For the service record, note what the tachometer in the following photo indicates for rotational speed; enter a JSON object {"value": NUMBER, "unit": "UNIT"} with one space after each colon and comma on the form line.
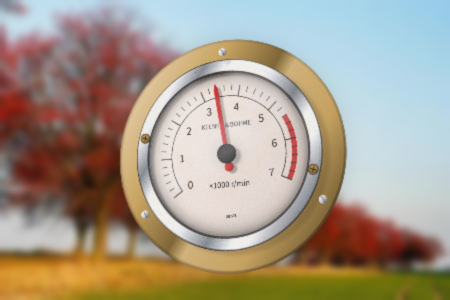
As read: {"value": 3400, "unit": "rpm"}
